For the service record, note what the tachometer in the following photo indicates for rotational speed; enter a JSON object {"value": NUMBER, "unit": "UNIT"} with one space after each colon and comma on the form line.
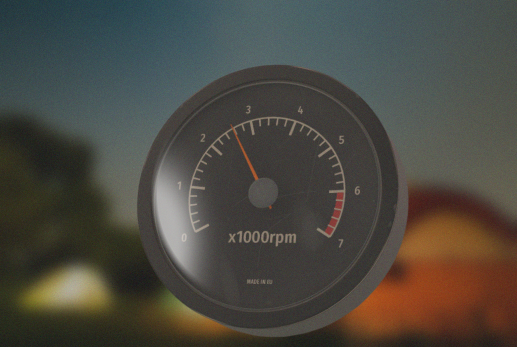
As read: {"value": 2600, "unit": "rpm"}
